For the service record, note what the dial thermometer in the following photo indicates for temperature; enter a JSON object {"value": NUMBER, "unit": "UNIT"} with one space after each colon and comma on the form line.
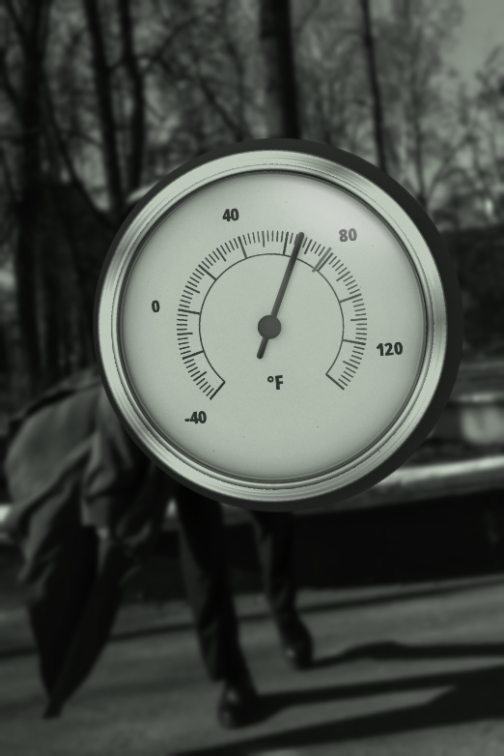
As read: {"value": 66, "unit": "°F"}
